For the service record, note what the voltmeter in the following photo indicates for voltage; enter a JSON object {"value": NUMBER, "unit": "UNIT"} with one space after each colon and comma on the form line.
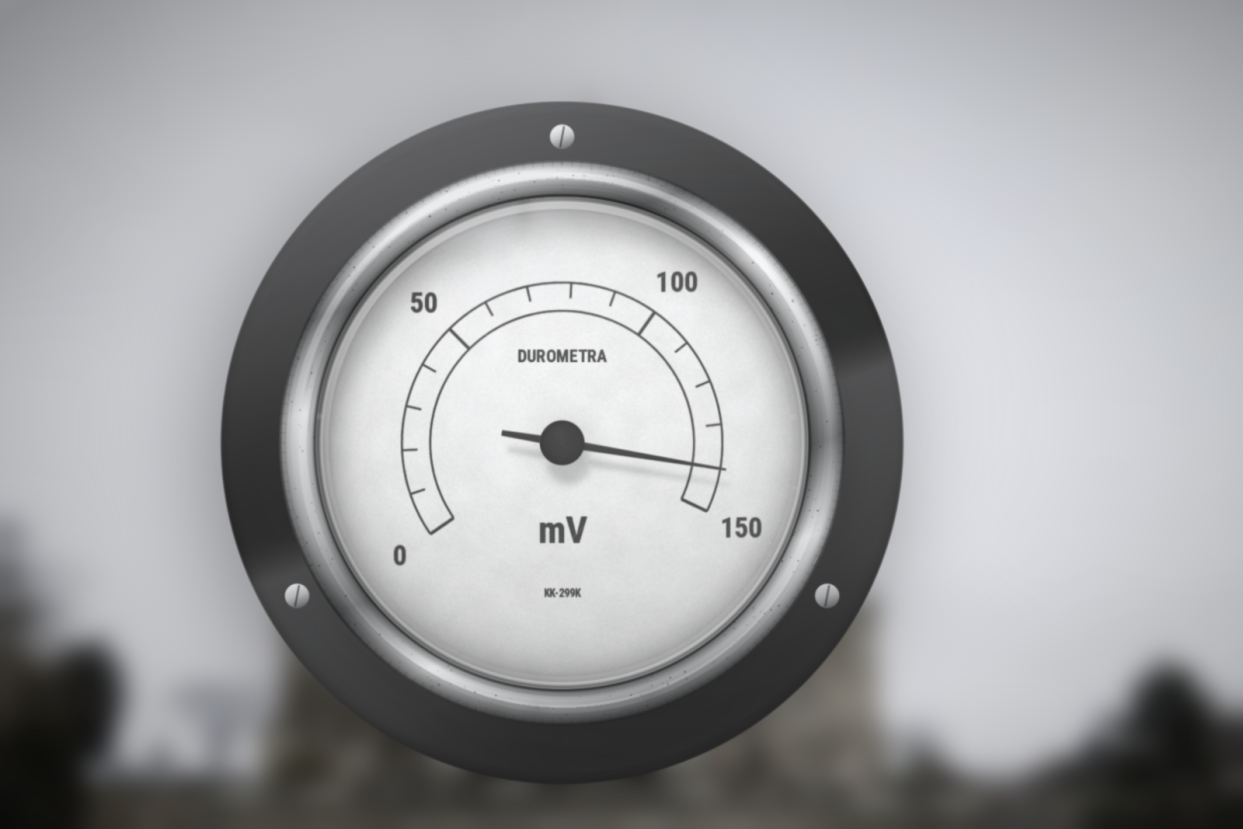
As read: {"value": 140, "unit": "mV"}
